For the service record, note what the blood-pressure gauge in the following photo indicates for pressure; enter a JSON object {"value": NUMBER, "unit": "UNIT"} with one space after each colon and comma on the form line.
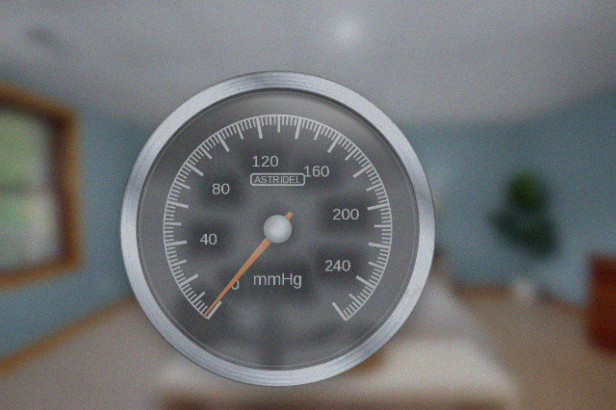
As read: {"value": 2, "unit": "mmHg"}
